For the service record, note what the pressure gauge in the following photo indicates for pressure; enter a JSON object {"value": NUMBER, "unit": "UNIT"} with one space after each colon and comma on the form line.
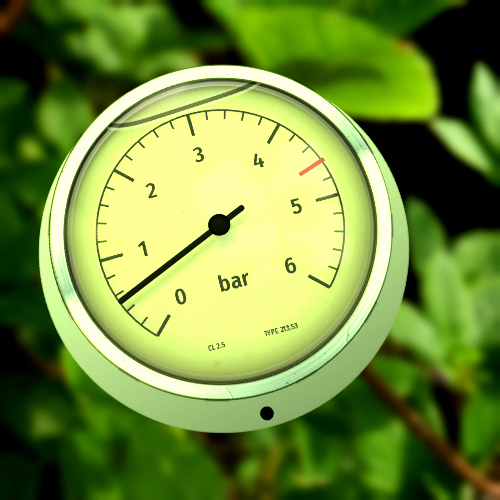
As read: {"value": 0.5, "unit": "bar"}
